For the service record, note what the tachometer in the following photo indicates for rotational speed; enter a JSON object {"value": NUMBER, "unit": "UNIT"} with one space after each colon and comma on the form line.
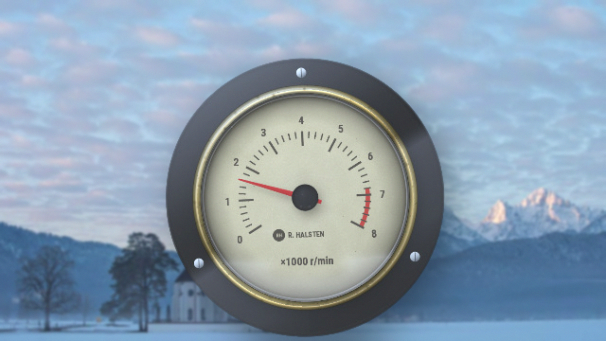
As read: {"value": 1600, "unit": "rpm"}
